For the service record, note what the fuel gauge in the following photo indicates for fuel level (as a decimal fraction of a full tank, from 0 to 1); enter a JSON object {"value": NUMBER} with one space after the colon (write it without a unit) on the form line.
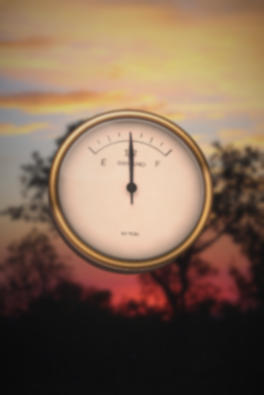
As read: {"value": 0.5}
